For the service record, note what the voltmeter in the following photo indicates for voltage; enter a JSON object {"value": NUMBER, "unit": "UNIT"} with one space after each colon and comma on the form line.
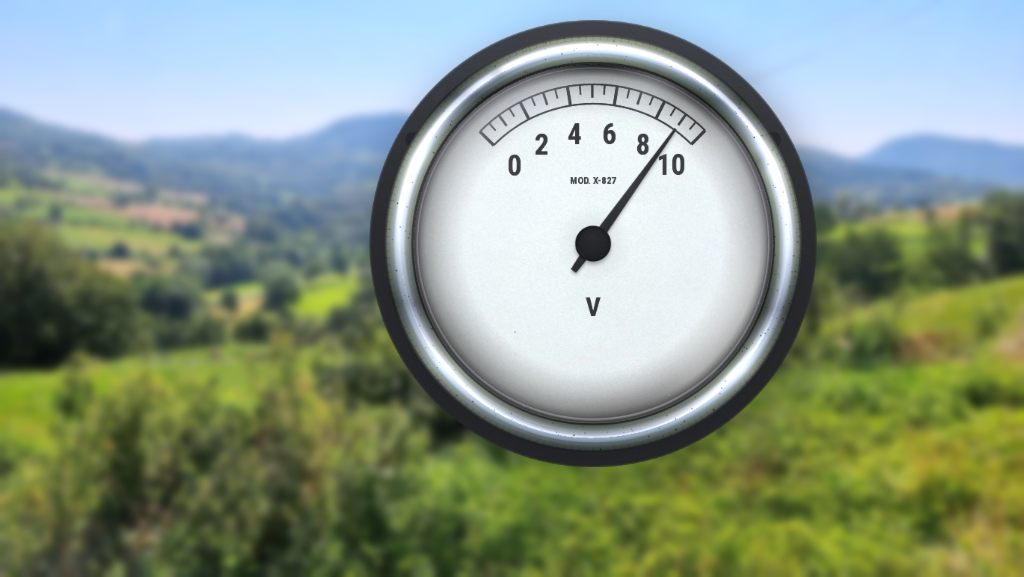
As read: {"value": 9, "unit": "V"}
